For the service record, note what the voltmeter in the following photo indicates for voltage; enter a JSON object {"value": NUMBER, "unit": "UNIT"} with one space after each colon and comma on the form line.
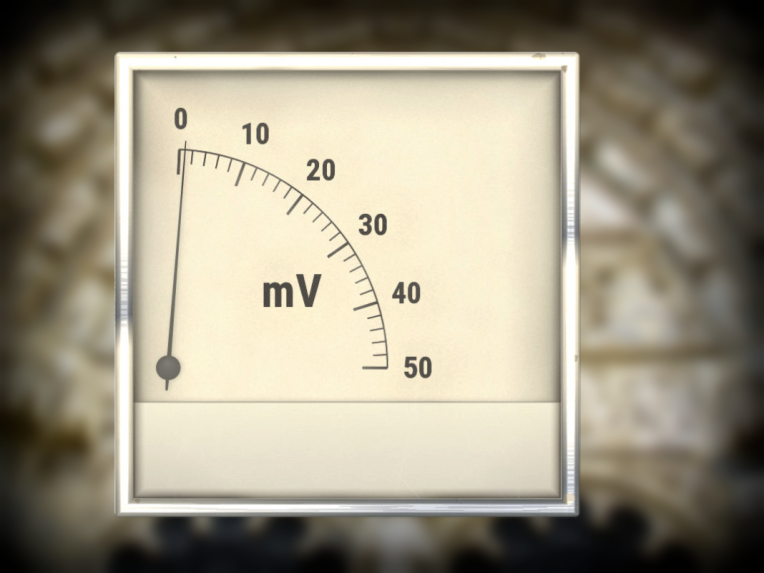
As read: {"value": 1, "unit": "mV"}
